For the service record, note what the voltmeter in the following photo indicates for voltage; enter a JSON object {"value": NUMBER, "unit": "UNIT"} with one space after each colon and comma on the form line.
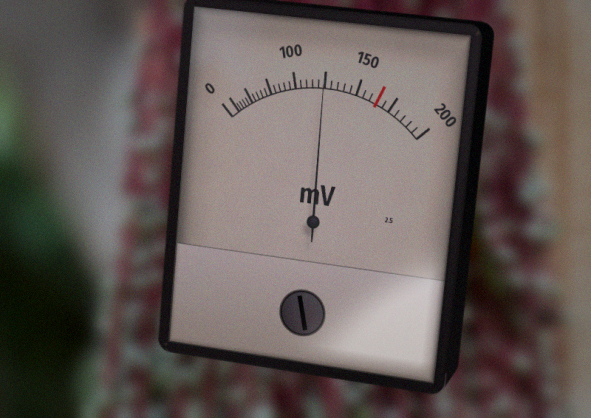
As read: {"value": 125, "unit": "mV"}
